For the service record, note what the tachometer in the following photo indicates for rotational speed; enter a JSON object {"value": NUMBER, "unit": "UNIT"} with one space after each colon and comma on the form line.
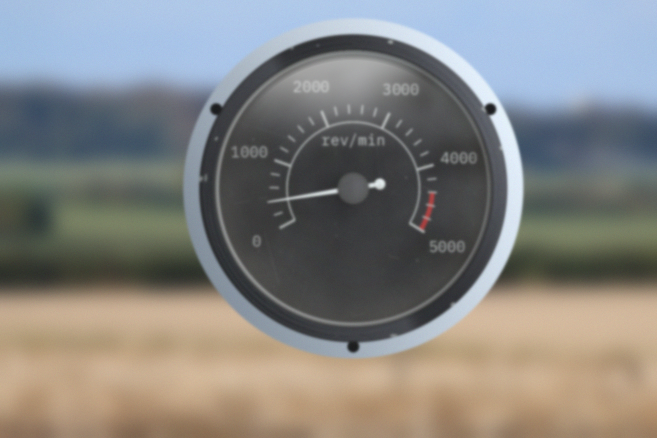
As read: {"value": 400, "unit": "rpm"}
